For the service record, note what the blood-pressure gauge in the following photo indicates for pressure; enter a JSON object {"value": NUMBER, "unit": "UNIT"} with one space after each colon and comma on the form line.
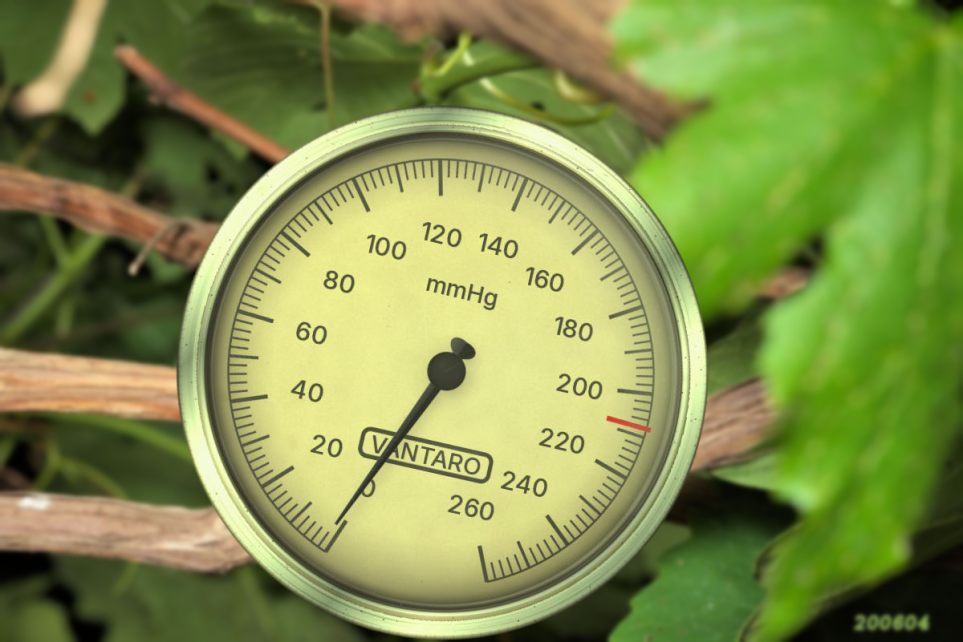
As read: {"value": 2, "unit": "mmHg"}
